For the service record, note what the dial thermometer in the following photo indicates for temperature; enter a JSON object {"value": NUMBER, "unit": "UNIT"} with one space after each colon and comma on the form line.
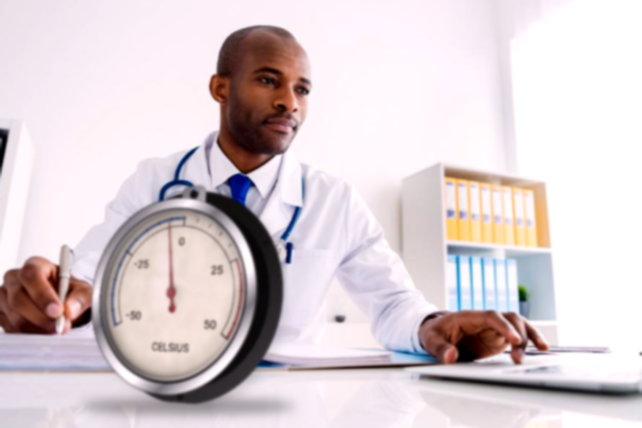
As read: {"value": -5, "unit": "°C"}
